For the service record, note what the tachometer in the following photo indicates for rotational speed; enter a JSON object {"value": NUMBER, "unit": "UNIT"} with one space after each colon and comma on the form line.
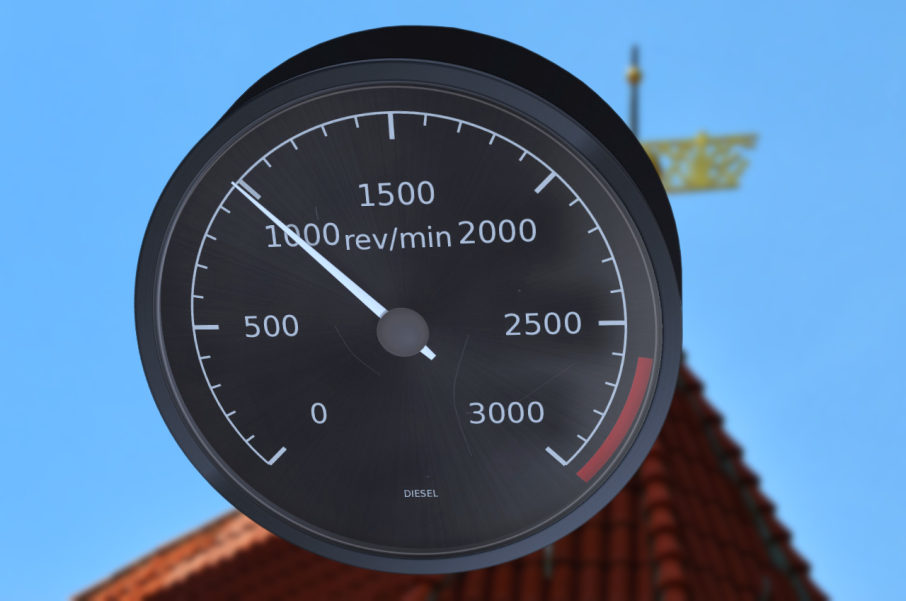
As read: {"value": 1000, "unit": "rpm"}
